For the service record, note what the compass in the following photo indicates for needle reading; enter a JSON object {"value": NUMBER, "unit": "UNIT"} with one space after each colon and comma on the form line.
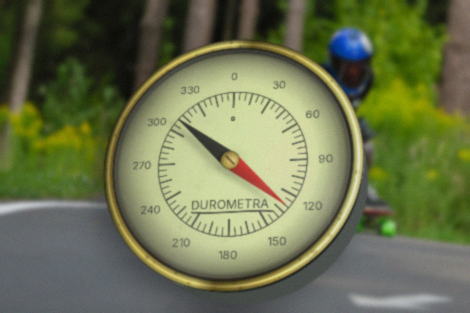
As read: {"value": 130, "unit": "°"}
